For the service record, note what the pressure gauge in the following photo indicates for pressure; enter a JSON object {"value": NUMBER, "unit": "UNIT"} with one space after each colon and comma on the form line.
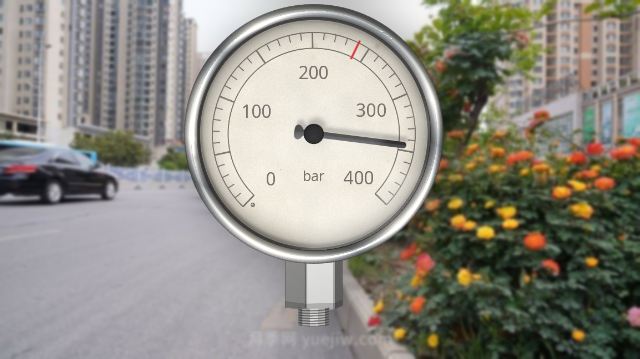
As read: {"value": 345, "unit": "bar"}
